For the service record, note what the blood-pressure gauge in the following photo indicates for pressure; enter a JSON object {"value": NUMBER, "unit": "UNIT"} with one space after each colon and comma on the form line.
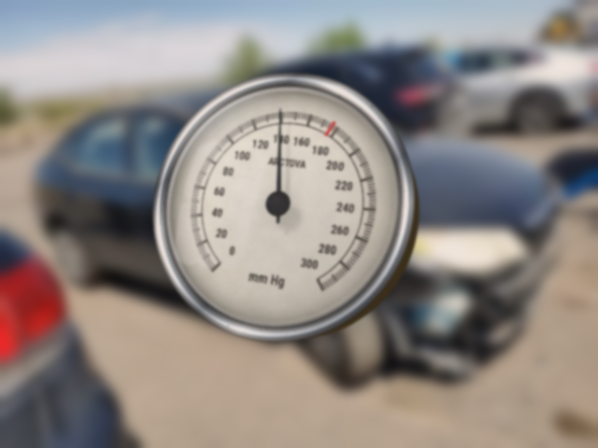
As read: {"value": 140, "unit": "mmHg"}
